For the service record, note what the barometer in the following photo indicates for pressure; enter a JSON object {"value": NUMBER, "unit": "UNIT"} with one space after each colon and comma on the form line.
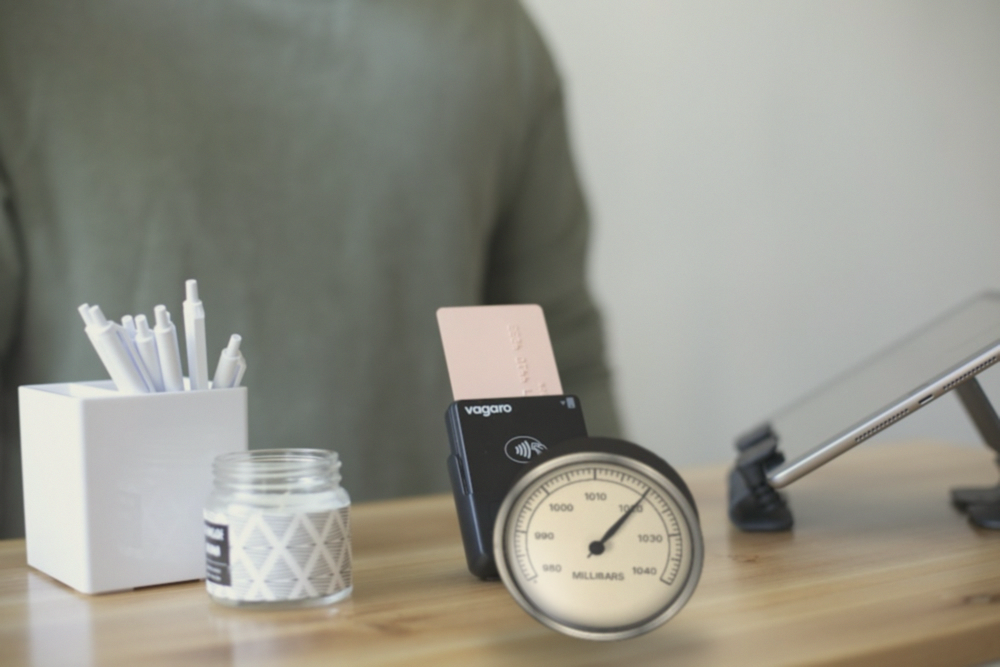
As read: {"value": 1020, "unit": "mbar"}
